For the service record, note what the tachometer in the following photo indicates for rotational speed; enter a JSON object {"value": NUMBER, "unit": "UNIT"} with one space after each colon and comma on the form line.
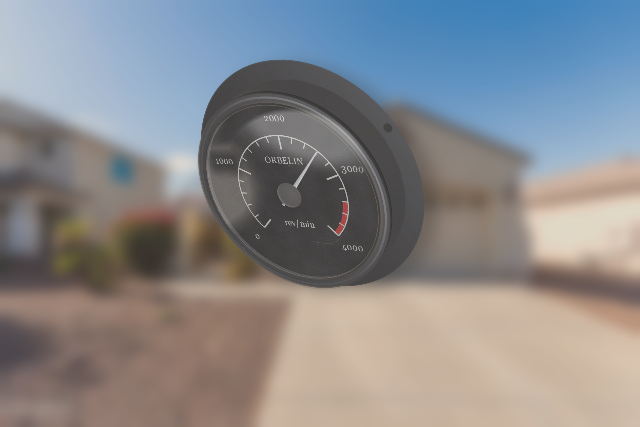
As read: {"value": 2600, "unit": "rpm"}
